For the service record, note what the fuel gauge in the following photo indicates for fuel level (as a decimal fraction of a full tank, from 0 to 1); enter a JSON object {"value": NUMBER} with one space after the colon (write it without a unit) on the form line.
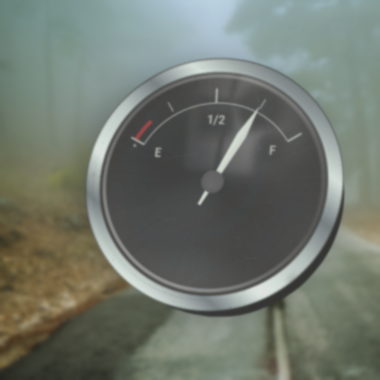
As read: {"value": 0.75}
